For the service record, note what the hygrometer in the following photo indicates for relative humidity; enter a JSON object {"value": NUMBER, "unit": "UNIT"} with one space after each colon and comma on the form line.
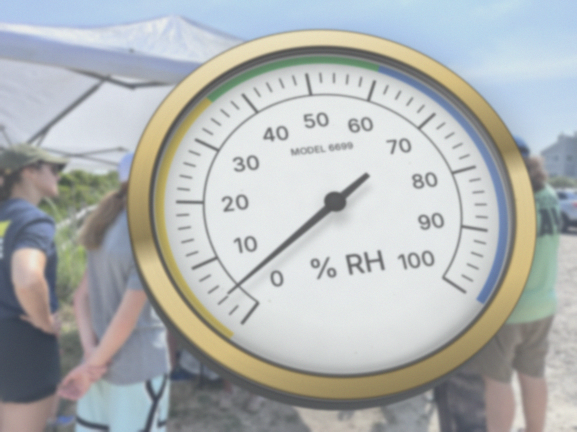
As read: {"value": 4, "unit": "%"}
